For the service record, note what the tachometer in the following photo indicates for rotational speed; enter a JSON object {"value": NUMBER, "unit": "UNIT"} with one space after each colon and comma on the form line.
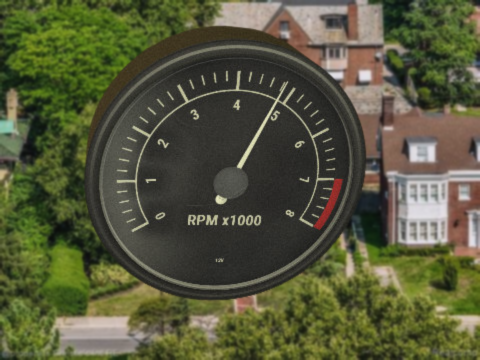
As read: {"value": 4800, "unit": "rpm"}
